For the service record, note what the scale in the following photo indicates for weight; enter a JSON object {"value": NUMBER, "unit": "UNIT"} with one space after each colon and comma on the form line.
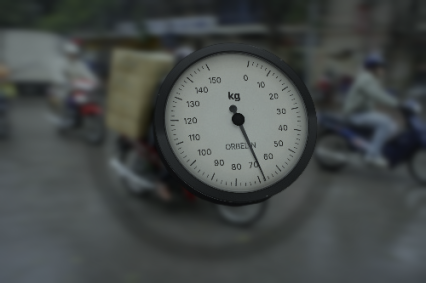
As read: {"value": 68, "unit": "kg"}
